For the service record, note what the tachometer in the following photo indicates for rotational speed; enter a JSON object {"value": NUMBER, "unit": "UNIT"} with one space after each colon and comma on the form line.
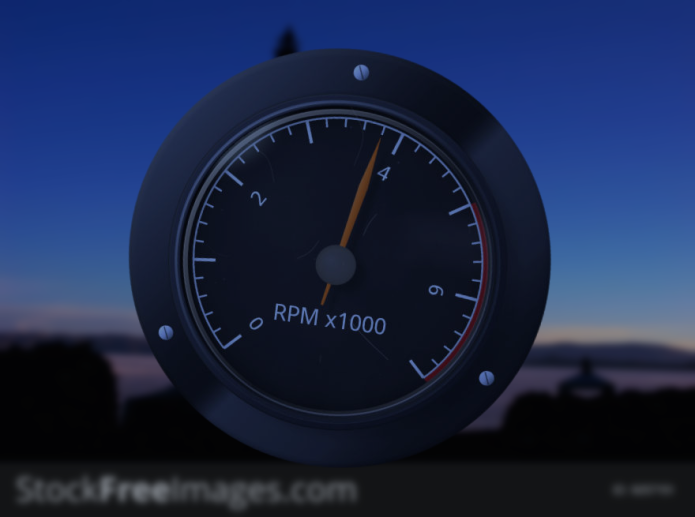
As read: {"value": 3800, "unit": "rpm"}
